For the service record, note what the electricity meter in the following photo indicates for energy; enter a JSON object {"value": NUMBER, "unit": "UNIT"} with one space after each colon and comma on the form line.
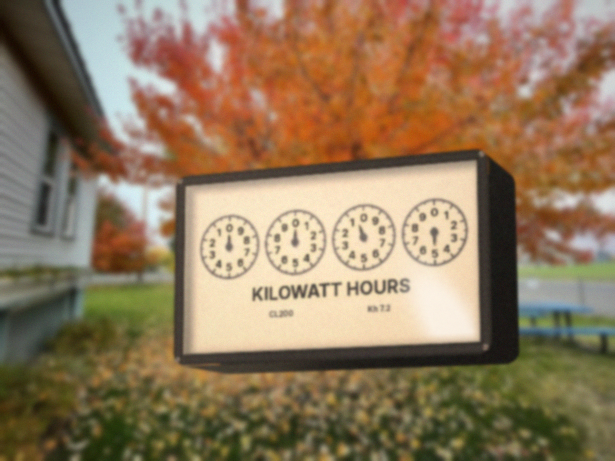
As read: {"value": 5, "unit": "kWh"}
